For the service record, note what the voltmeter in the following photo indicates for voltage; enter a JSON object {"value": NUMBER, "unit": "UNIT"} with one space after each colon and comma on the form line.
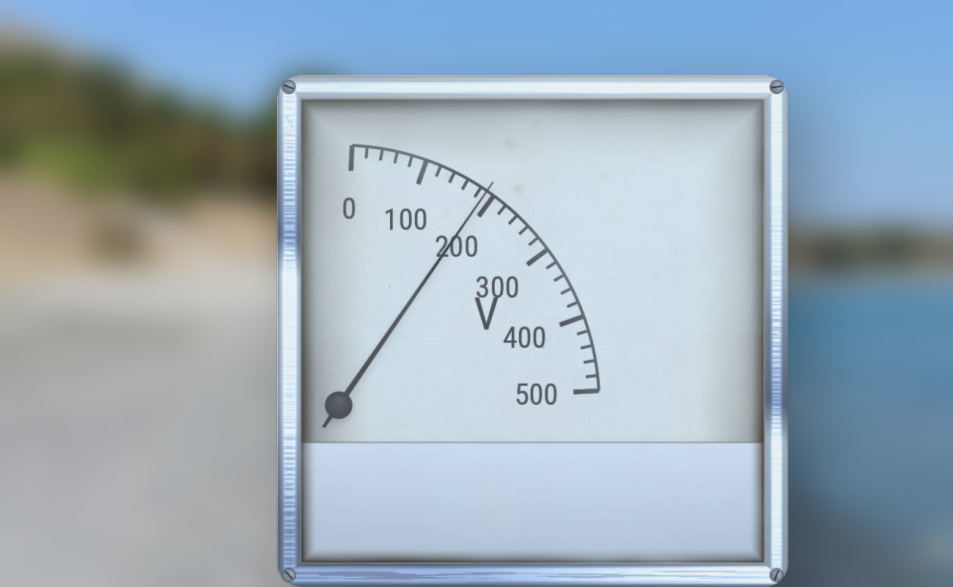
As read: {"value": 190, "unit": "V"}
